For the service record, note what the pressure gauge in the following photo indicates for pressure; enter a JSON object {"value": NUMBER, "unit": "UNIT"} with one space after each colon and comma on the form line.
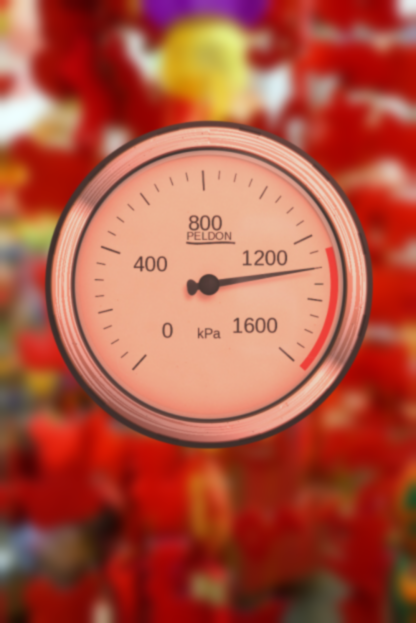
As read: {"value": 1300, "unit": "kPa"}
